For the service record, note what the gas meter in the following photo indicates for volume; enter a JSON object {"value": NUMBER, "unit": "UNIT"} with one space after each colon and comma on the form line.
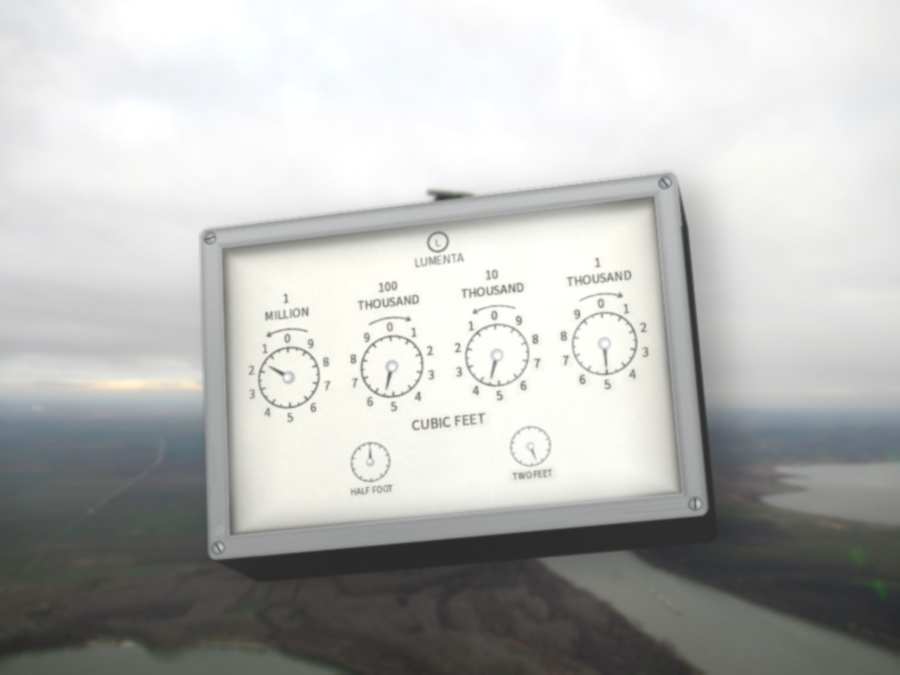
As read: {"value": 154500, "unit": "ft³"}
